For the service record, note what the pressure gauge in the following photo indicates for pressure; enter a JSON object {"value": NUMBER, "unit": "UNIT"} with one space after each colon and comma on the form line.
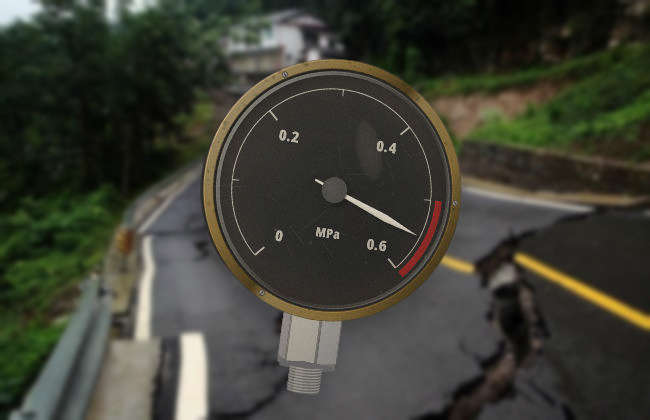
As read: {"value": 0.55, "unit": "MPa"}
